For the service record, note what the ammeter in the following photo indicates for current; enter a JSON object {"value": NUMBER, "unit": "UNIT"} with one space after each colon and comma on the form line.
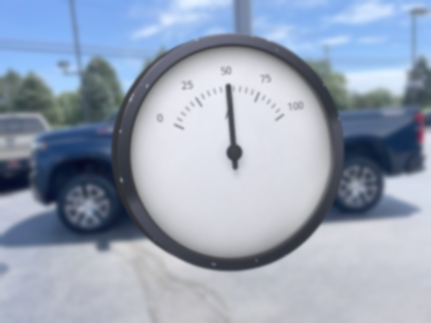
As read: {"value": 50, "unit": "A"}
